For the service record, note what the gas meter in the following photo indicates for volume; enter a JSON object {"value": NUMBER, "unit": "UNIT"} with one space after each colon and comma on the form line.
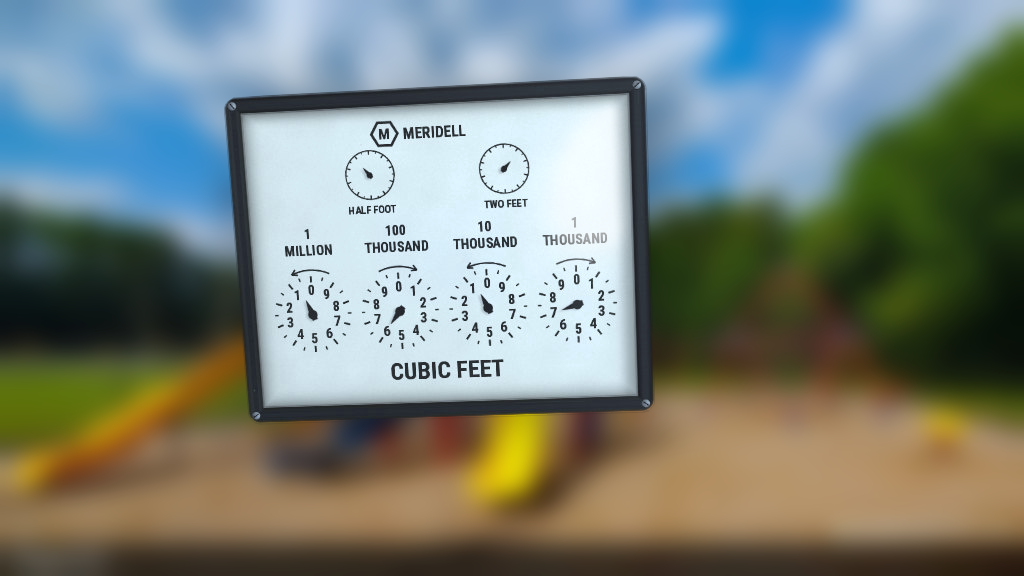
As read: {"value": 60700, "unit": "ft³"}
